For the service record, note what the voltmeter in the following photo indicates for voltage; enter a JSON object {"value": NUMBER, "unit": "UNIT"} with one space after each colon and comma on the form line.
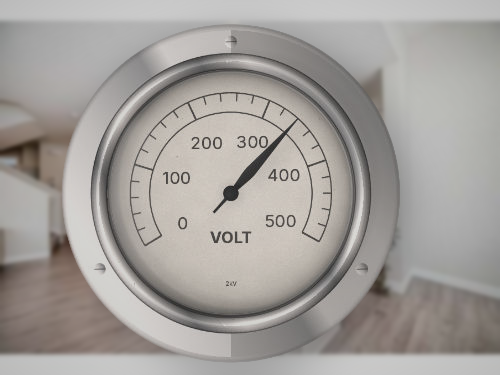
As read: {"value": 340, "unit": "V"}
